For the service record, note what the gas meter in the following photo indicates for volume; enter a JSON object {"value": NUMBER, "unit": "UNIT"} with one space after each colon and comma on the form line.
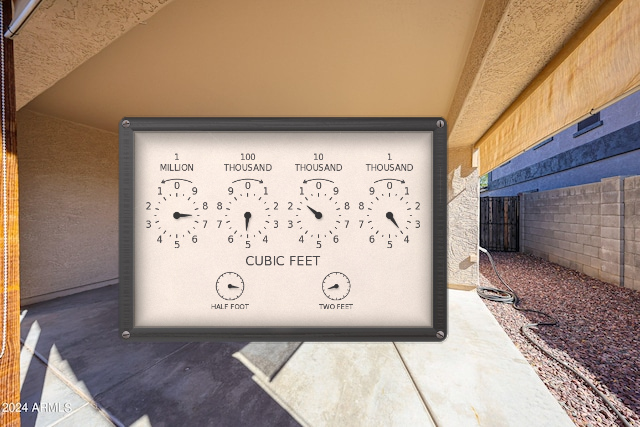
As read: {"value": 751400, "unit": "ft³"}
